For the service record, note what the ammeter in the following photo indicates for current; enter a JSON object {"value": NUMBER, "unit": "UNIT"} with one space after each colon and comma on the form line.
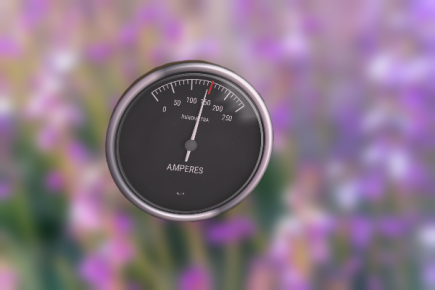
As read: {"value": 140, "unit": "A"}
